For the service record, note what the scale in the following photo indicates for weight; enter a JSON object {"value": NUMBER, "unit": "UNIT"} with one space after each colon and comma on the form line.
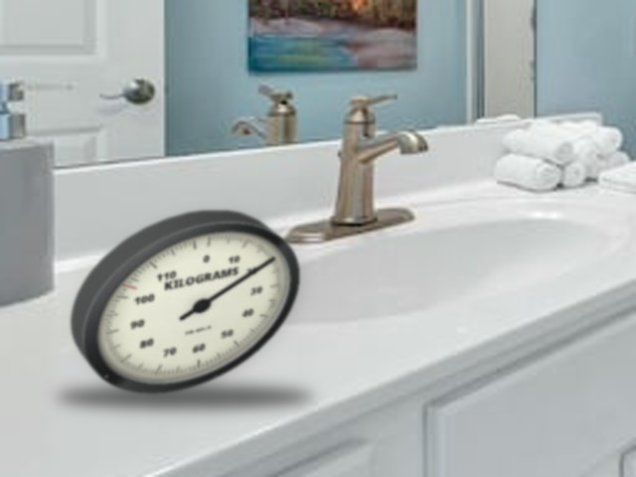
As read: {"value": 20, "unit": "kg"}
